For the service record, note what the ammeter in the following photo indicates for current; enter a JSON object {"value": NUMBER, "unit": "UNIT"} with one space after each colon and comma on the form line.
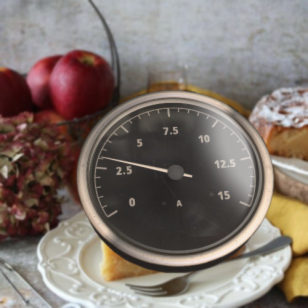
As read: {"value": 3, "unit": "A"}
